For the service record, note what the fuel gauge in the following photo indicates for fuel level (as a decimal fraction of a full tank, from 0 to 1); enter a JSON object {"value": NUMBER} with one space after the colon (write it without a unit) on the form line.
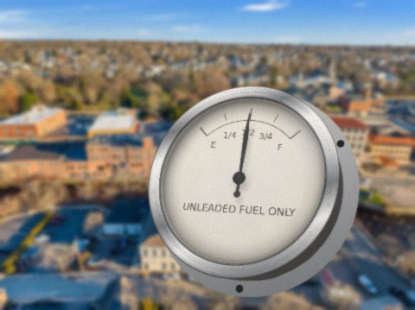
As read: {"value": 0.5}
